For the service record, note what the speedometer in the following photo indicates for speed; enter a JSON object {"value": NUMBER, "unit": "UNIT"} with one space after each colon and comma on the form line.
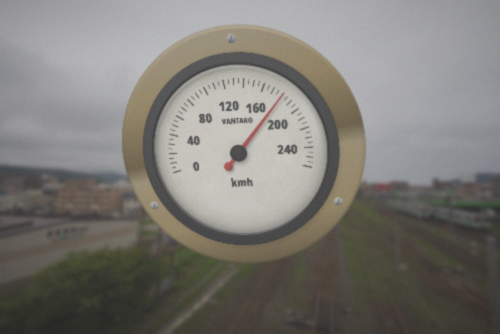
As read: {"value": 180, "unit": "km/h"}
